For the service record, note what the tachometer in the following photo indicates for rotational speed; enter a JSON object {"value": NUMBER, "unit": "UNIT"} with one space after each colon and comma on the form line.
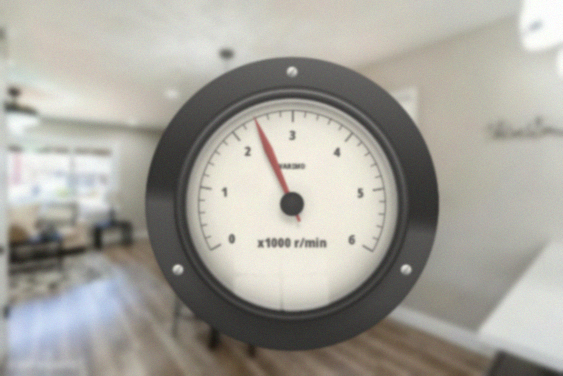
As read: {"value": 2400, "unit": "rpm"}
